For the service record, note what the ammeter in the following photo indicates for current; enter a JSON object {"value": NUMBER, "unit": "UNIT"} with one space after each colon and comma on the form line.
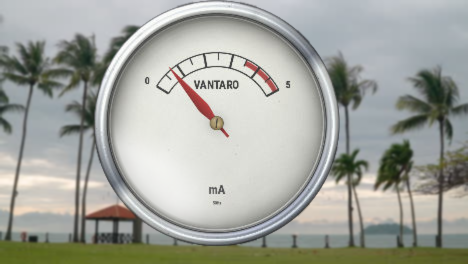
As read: {"value": 0.75, "unit": "mA"}
